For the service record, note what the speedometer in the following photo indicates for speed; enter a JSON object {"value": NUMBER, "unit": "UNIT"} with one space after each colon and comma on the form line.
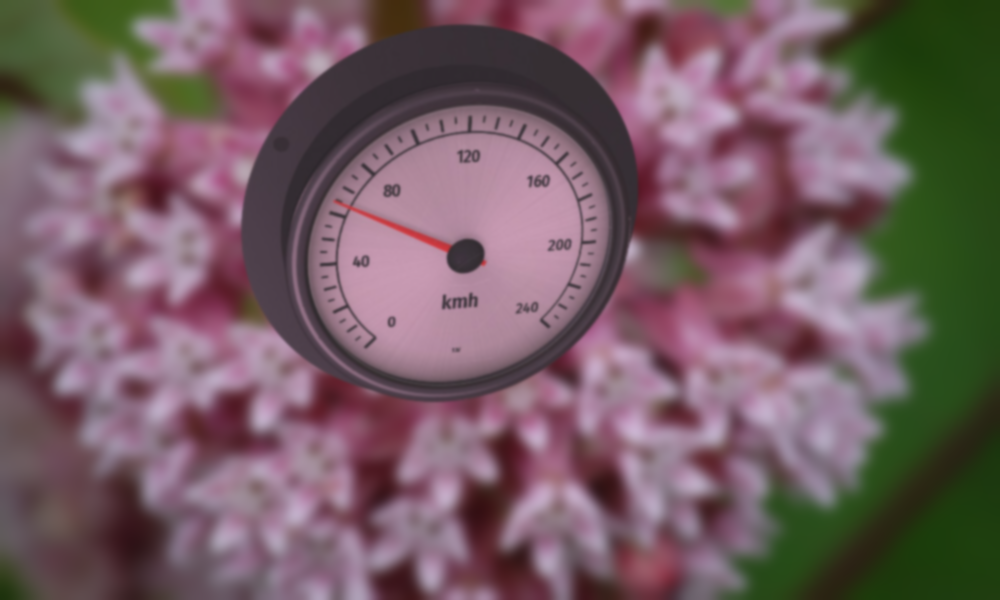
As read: {"value": 65, "unit": "km/h"}
